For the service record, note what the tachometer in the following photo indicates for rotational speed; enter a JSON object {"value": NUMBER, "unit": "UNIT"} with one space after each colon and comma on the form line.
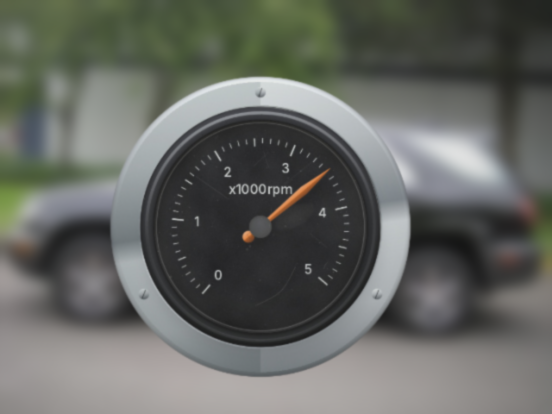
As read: {"value": 3500, "unit": "rpm"}
